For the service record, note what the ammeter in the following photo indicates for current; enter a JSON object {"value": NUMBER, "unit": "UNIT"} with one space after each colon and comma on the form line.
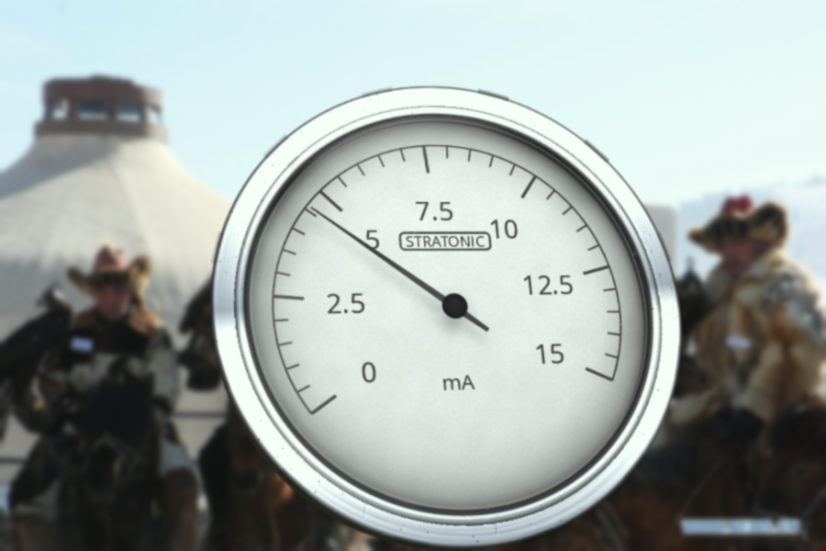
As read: {"value": 4.5, "unit": "mA"}
